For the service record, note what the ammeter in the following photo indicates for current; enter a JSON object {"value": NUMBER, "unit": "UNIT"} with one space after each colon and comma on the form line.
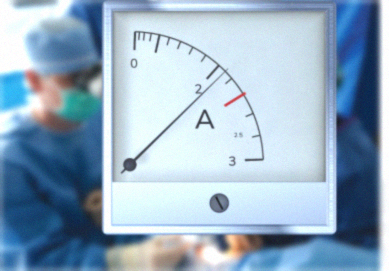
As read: {"value": 2.1, "unit": "A"}
